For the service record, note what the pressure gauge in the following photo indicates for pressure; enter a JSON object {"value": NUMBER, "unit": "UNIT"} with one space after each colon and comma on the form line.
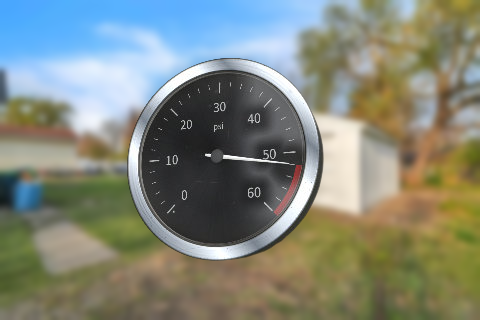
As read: {"value": 52, "unit": "psi"}
